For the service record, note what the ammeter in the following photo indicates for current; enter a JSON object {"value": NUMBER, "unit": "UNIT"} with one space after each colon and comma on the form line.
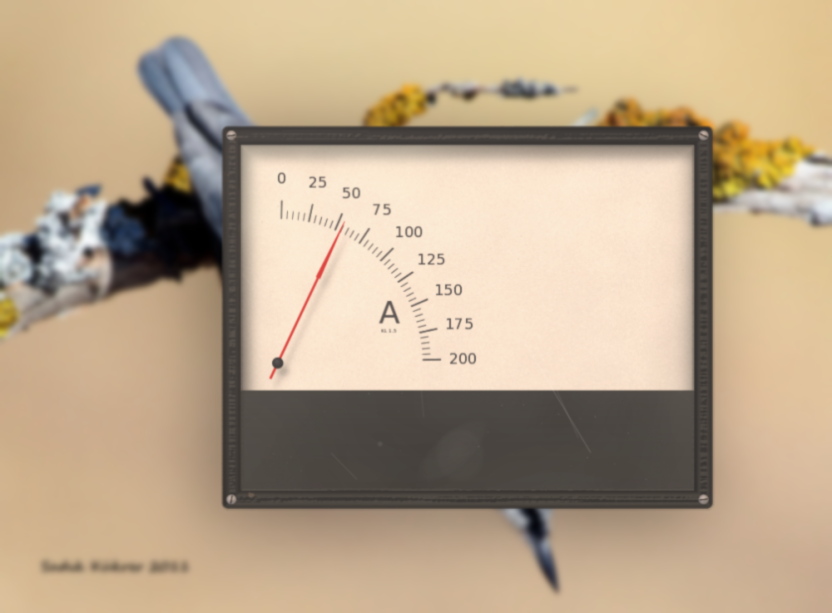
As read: {"value": 55, "unit": "A"}
